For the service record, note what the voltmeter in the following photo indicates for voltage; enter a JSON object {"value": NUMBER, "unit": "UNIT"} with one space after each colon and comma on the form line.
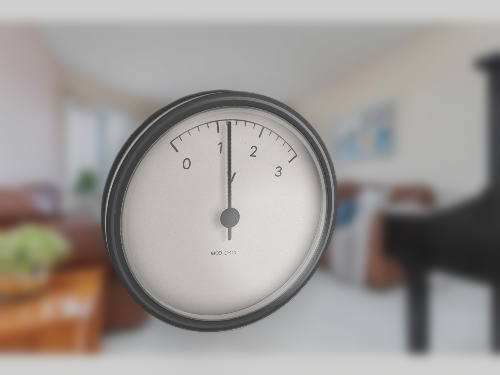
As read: {"value": 1.2, "unit": "V"}
